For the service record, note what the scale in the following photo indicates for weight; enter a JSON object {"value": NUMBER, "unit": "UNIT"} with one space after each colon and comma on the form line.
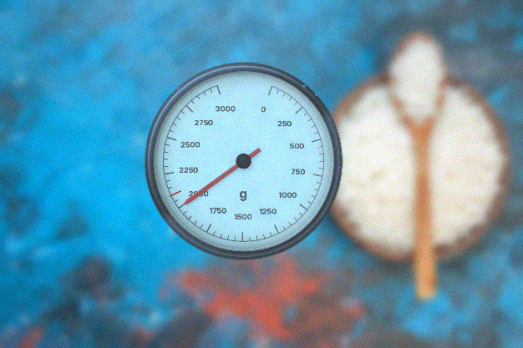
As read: {"value": 2000, "unit": "g"}
